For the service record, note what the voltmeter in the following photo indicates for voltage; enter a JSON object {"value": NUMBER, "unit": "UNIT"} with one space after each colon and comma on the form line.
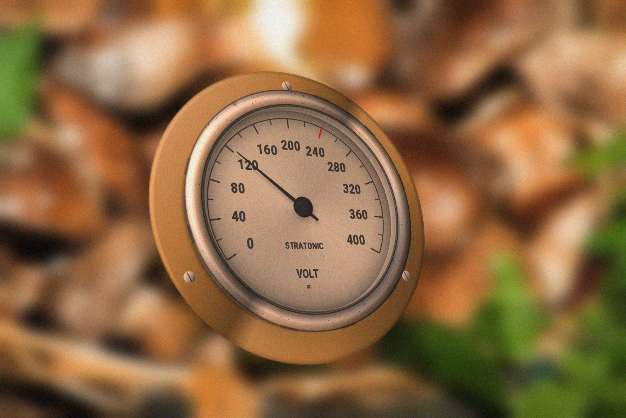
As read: {"value": 120, "unit": "V"}
